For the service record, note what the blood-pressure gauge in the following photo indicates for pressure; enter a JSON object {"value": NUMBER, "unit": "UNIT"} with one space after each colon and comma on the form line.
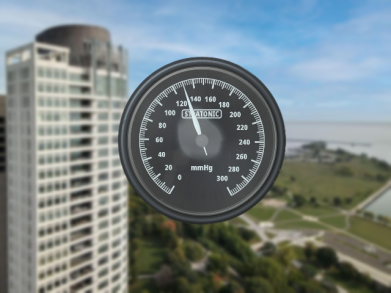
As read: {"value": 130, "unit": "mmHg"}
